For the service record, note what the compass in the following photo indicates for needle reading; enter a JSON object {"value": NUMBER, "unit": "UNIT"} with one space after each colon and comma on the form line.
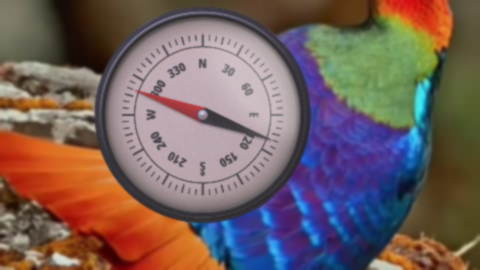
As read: {"value": 290, "unit": "°"}
